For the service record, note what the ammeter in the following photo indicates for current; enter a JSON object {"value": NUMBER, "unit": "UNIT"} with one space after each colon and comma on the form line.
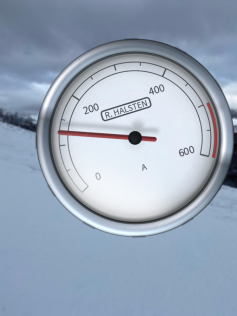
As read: {"value": 125, "unit": "A"}
